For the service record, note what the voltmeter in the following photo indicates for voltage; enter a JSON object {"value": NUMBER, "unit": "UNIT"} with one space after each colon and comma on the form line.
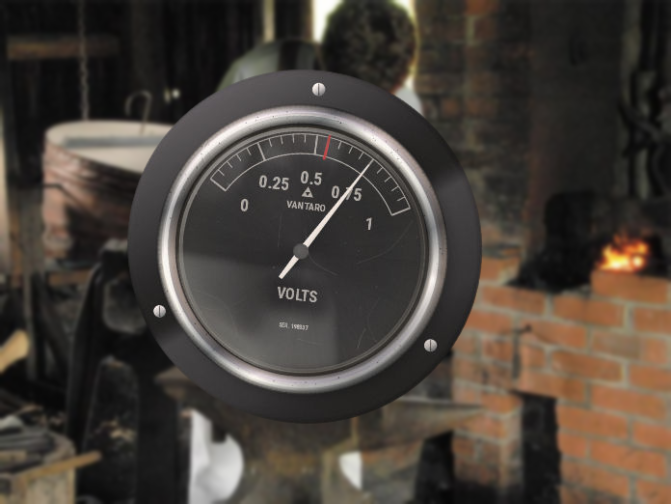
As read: {"value": 0.75, "unit": "V"}
